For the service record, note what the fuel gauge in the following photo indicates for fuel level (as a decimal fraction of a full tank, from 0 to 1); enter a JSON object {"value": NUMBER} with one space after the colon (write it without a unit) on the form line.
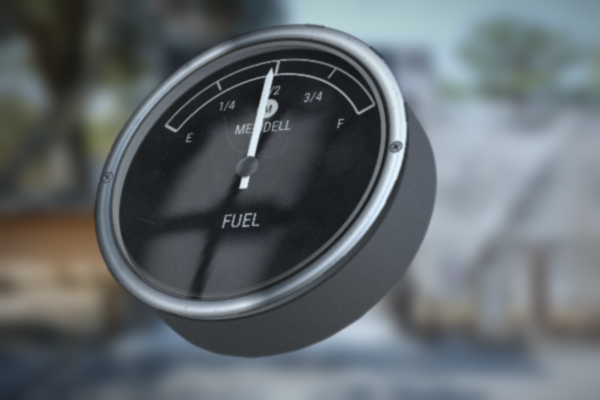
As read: {"value": 0.5}
